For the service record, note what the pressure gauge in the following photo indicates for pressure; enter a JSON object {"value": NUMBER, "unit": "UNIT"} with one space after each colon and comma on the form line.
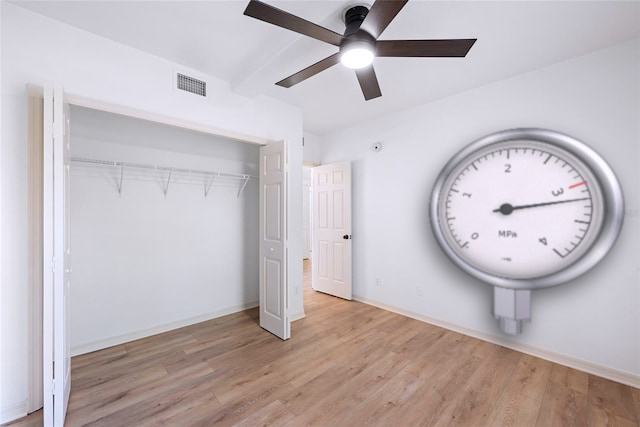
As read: {"value": 3.2, "unit": "MPa"}
